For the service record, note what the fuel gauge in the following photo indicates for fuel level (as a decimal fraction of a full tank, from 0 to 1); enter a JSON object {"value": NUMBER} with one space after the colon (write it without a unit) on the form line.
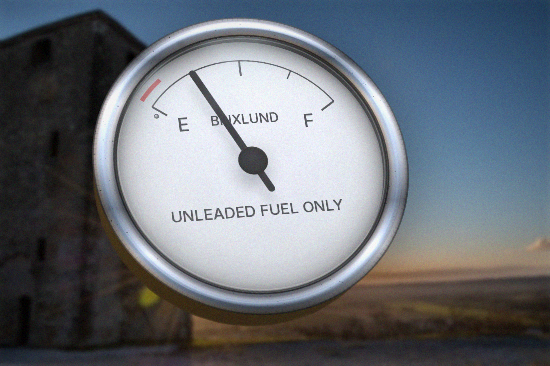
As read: {"value": 0.25}
